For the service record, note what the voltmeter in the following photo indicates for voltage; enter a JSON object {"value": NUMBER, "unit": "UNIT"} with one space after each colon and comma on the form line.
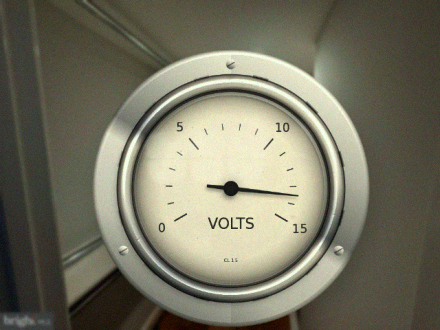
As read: {"value": 13.5, "unit": "V"}
